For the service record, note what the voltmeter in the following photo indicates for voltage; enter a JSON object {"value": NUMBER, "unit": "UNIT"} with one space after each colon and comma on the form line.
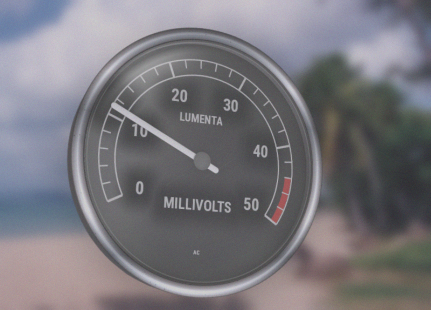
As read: {"value": 11, "unit": "mV"}
